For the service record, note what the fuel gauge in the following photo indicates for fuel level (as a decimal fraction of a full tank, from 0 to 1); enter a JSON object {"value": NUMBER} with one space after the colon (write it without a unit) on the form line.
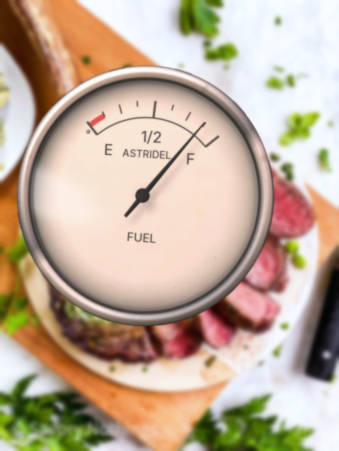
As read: {"value": 0.875}
